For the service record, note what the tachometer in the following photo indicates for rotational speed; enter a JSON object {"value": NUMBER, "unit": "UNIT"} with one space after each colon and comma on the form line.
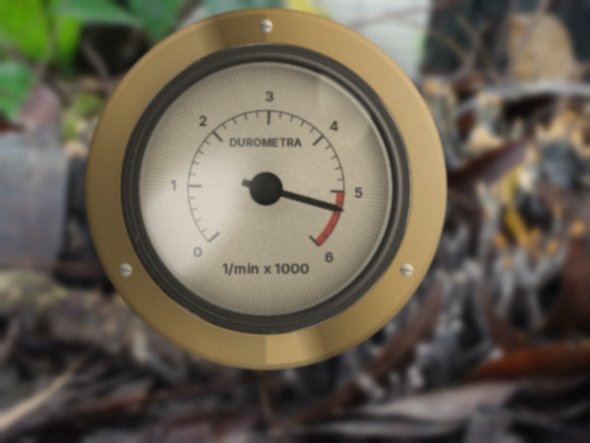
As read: {"value": 5300, "unit": "rpm"}
